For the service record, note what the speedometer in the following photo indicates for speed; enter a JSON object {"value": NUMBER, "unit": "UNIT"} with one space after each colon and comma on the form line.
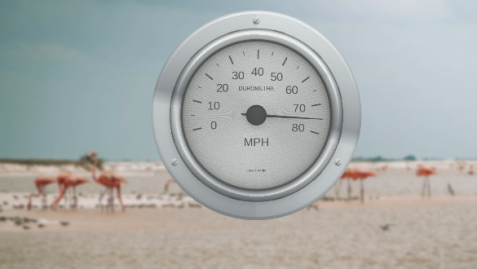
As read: {"value": 75, "unit": "mph"}
